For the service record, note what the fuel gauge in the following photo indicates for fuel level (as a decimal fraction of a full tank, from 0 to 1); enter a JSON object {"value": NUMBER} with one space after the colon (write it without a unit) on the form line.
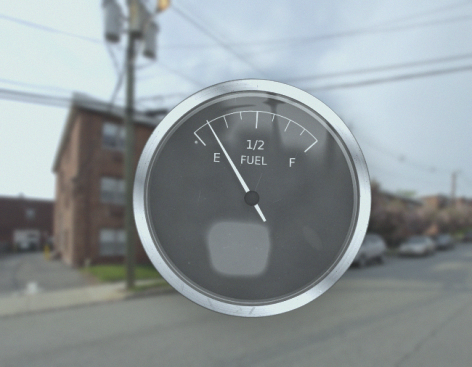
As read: {"value": 0.125}
